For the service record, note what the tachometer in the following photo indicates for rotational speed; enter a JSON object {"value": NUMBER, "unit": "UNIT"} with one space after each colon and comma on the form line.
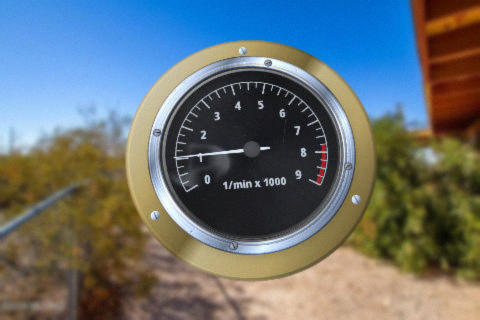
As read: {"value": 1000, "unit": "rpm"}
